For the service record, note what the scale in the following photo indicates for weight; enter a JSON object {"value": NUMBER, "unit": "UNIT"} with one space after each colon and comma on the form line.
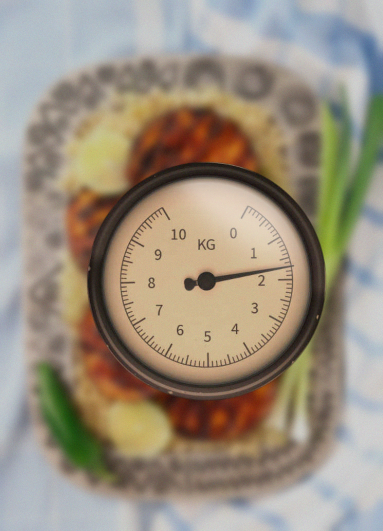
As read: {"value": 1.7, "unit": "kg"}
